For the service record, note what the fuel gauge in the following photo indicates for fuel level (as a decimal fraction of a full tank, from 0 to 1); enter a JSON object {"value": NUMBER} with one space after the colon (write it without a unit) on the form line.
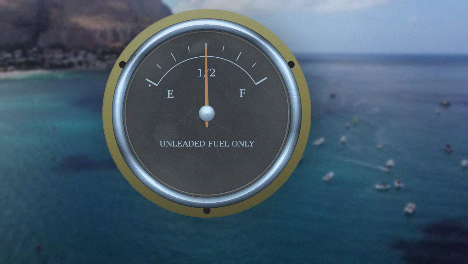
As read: {"value": 0.5}
